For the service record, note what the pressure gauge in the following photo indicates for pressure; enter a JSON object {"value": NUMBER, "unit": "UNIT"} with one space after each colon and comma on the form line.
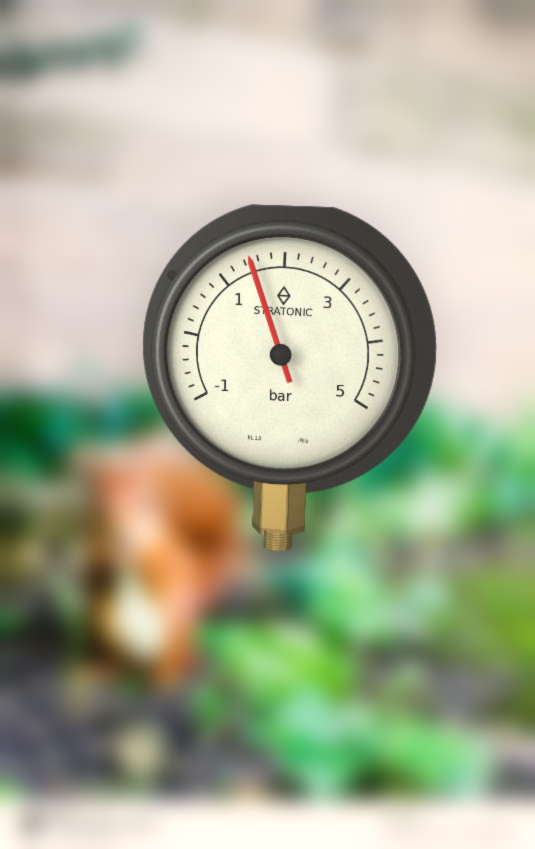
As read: {"value": 1.5, "unit": "bar"}
